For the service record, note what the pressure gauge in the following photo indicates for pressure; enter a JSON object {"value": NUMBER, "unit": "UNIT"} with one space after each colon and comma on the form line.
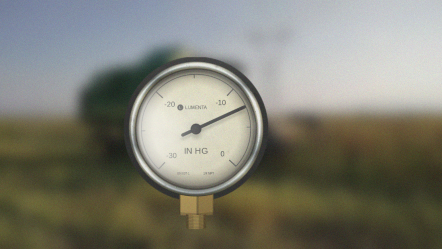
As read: {"value": -7.5, "unit": "inHg"}
